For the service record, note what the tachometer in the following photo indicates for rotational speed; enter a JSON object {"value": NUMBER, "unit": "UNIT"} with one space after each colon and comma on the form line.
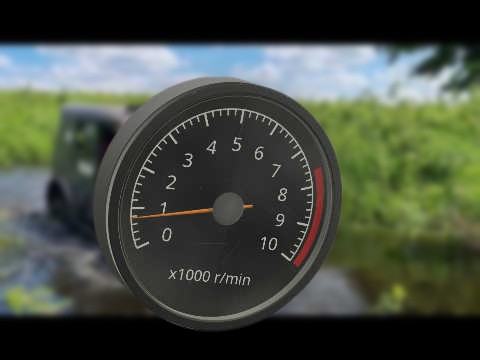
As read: {"value": 800, "unit": "rpm"}
